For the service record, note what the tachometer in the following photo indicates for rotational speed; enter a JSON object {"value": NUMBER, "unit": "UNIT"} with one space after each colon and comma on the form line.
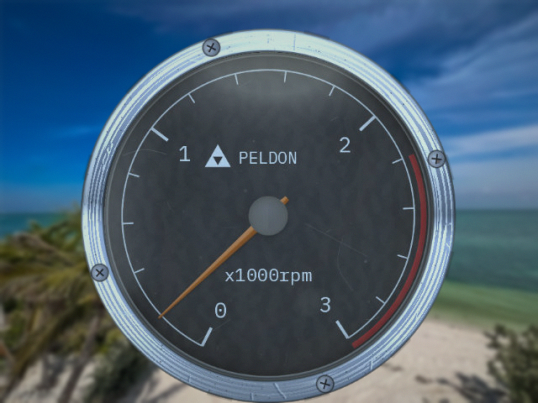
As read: {"value": 200, "unit": "rpm"}
